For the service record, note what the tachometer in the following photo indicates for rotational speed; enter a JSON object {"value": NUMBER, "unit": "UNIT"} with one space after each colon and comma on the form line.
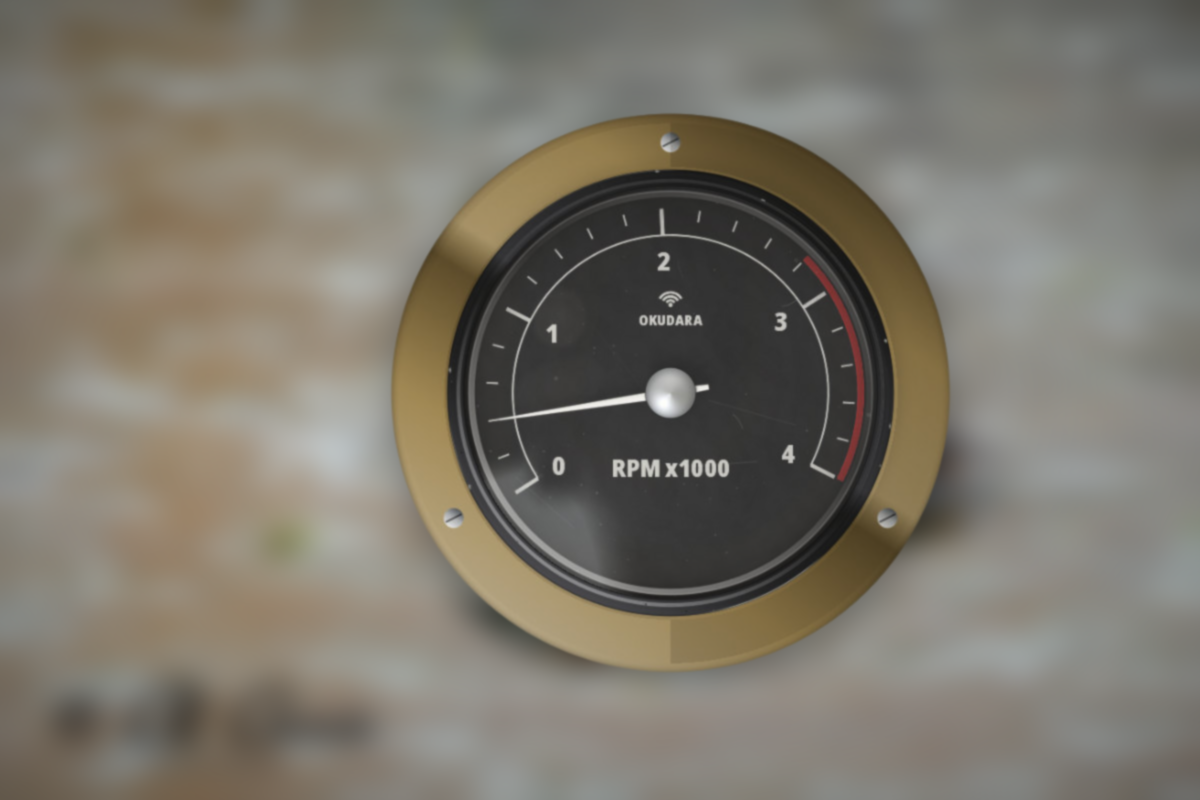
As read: {"value": 400, "unit": "rpm"}
